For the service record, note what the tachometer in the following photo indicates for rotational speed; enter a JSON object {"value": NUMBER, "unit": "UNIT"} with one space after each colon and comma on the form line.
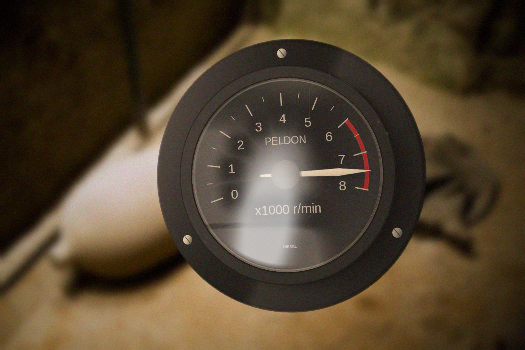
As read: {"value": 7500, "unit": "rpm"}
